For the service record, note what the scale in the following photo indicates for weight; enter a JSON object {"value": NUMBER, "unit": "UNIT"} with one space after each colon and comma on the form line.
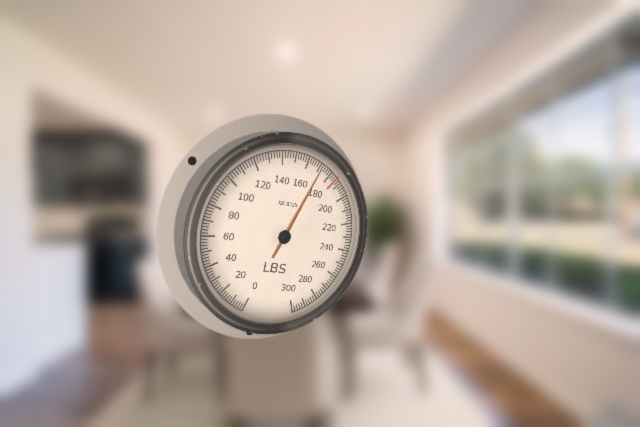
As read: {"value": 170, "unit": "lb"}
